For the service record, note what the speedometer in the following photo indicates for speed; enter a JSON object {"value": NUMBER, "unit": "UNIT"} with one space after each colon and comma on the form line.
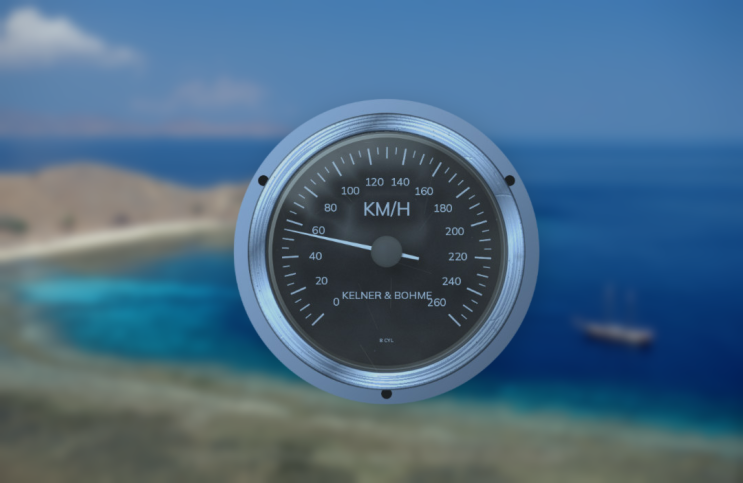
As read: {"value": 55, "unit": "km/h"}
